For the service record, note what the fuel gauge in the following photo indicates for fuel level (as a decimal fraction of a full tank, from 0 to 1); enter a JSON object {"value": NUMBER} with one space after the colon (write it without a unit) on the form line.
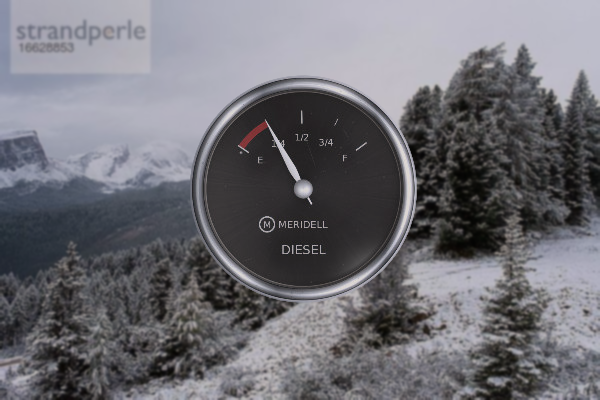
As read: {"value": 0.25}
